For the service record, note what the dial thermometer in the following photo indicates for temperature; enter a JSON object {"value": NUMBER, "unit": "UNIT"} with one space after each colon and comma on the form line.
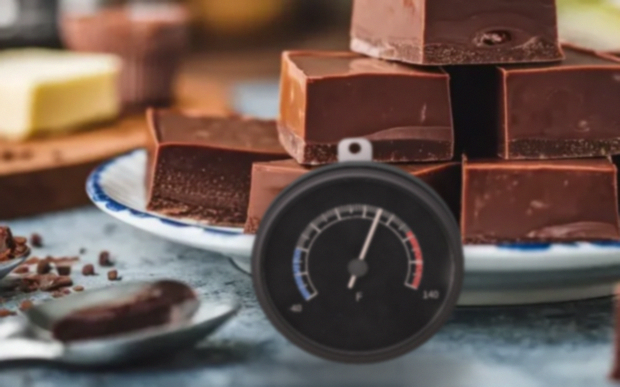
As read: {"value": 70, "unit": "°F"}
